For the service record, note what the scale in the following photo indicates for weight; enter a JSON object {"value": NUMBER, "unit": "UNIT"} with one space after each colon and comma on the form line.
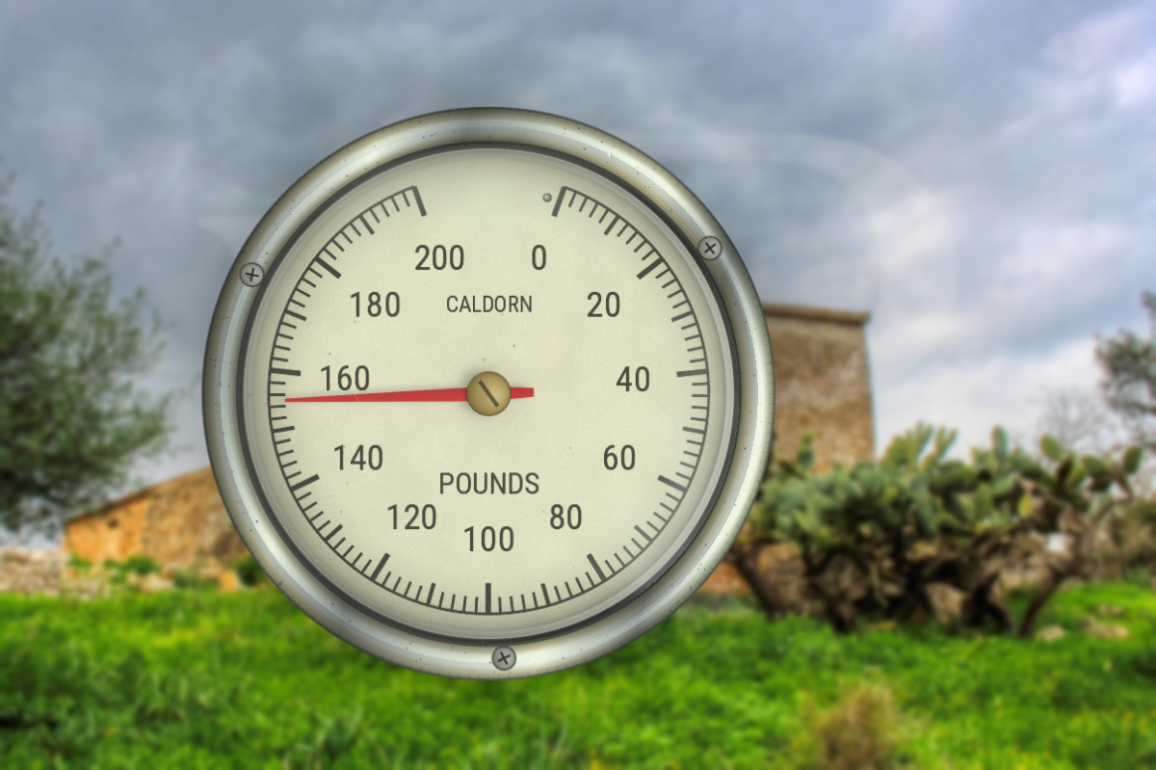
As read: {"value": 155, "unit": "lb"}
